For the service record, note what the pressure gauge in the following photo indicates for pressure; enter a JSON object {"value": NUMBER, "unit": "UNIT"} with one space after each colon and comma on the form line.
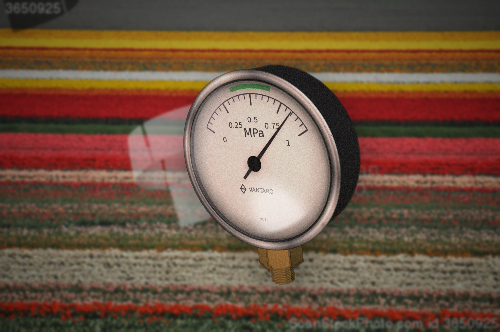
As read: {"value": 0.85, "unit": "MPa"}
